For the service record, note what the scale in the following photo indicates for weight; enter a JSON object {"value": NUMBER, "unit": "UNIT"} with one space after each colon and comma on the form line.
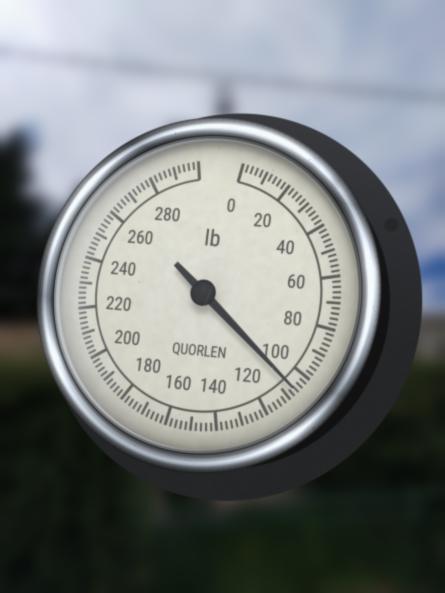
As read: {"value": 106, "unit": "lb"}
